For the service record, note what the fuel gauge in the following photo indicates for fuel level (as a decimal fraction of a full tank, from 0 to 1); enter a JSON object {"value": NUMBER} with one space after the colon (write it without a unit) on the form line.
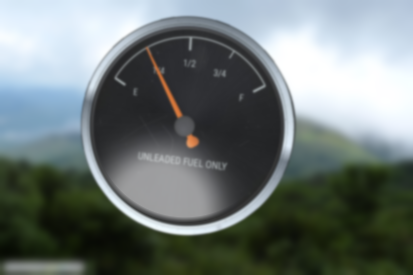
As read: {"value": 0.25}
